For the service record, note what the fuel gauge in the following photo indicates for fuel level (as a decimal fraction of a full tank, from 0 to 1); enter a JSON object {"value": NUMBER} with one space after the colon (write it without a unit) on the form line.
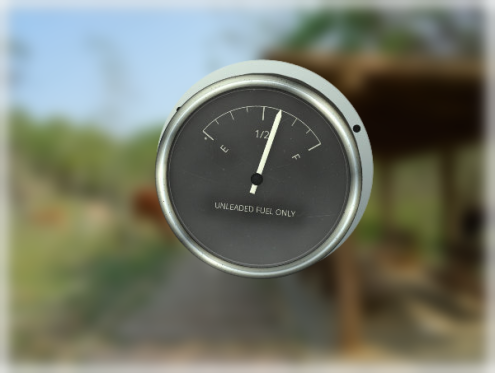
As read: {"value": 0.625}
